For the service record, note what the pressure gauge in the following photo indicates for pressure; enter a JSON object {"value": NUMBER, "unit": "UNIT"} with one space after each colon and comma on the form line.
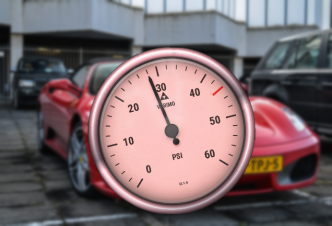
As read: {"value": 28, "unit": "psi"}
